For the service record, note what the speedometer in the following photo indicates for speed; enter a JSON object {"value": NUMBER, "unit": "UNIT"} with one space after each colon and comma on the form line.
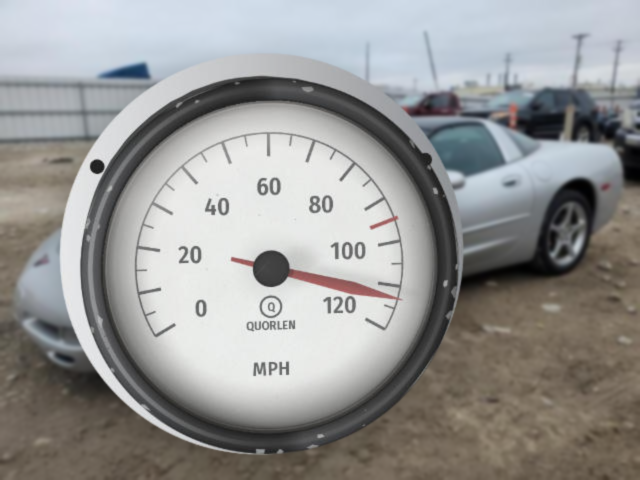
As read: {"value": 112.5, "unit": "mph"}
